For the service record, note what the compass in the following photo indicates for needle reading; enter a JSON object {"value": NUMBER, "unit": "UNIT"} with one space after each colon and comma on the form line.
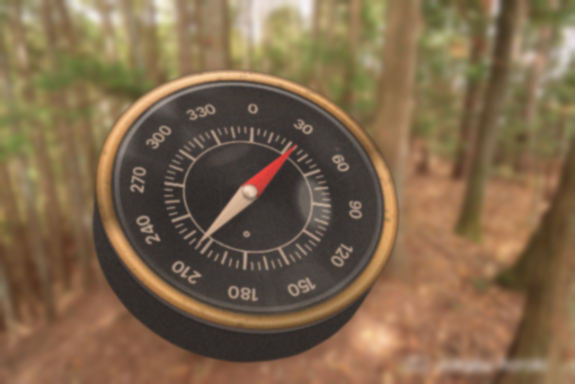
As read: {"value": 35, "unit": "°"}
